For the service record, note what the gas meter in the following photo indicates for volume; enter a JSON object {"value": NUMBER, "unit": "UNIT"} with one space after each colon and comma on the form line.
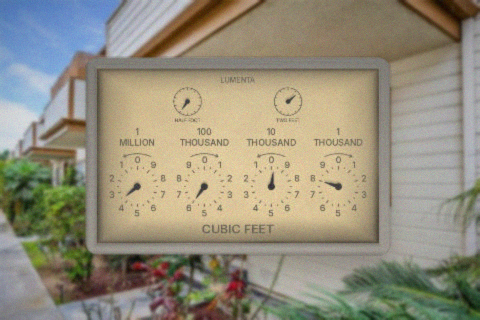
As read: {"value": 359800, "unit": "ft³"}
